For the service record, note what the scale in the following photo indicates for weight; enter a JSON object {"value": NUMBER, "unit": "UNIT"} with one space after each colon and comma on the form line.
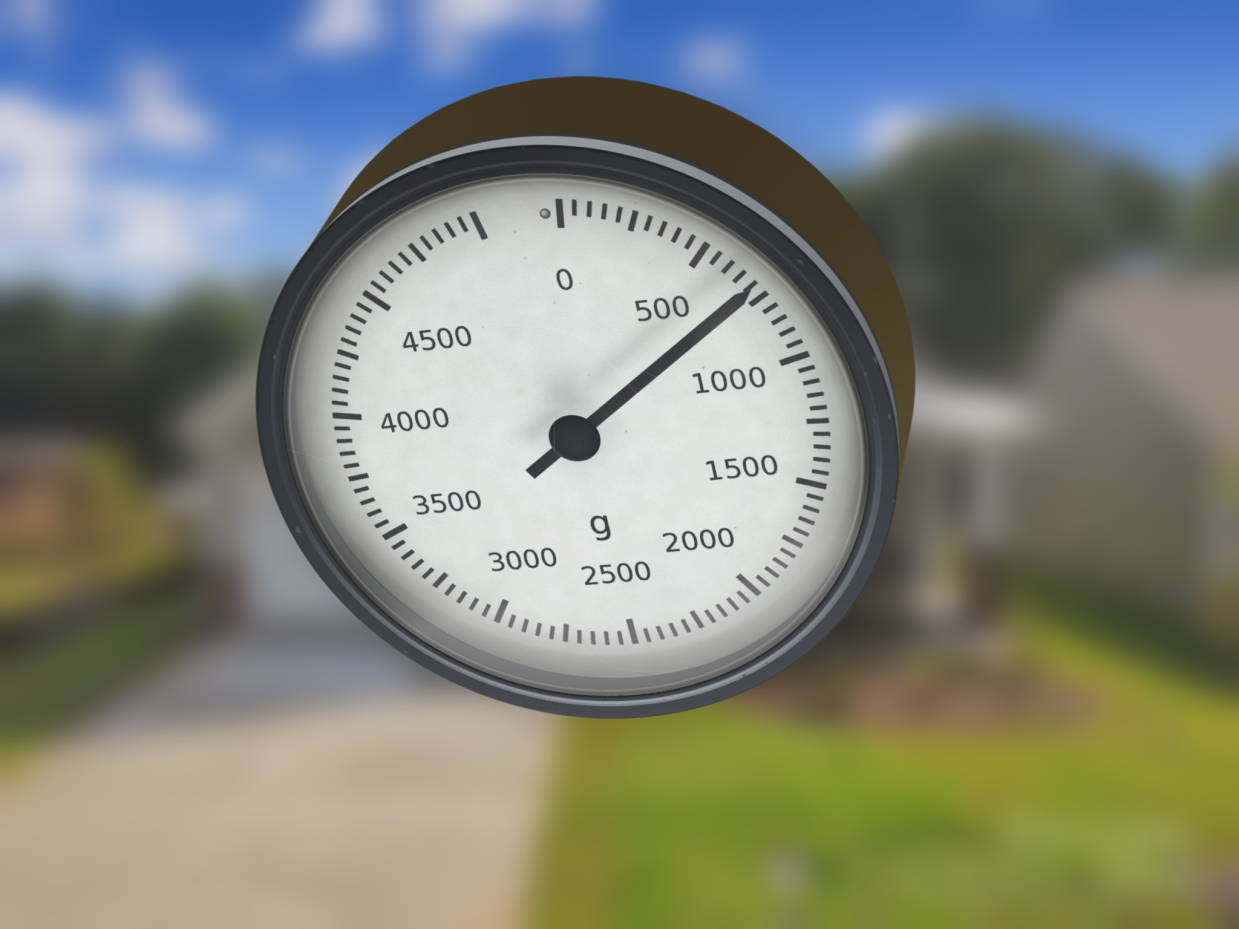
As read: {"value": 700, "unit": "g"}
